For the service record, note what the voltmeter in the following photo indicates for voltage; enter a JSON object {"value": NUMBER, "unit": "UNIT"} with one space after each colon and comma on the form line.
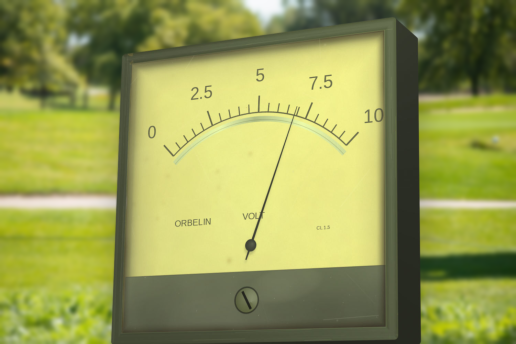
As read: {"value": 7, "unit": "V"}
